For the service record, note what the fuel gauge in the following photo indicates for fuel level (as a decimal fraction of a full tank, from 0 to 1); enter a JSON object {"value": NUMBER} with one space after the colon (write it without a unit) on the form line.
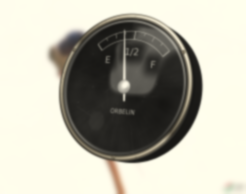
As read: {"value": 0.375}
